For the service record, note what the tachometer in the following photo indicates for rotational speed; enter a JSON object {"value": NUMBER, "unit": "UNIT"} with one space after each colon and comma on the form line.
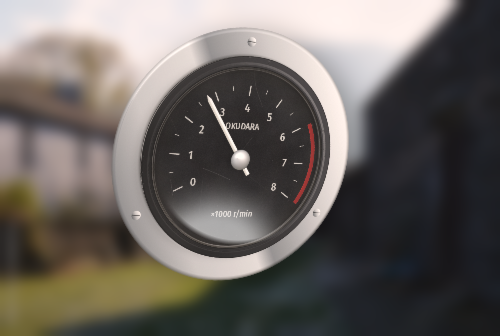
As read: {"value": 2750, "unit": "rpm"}
